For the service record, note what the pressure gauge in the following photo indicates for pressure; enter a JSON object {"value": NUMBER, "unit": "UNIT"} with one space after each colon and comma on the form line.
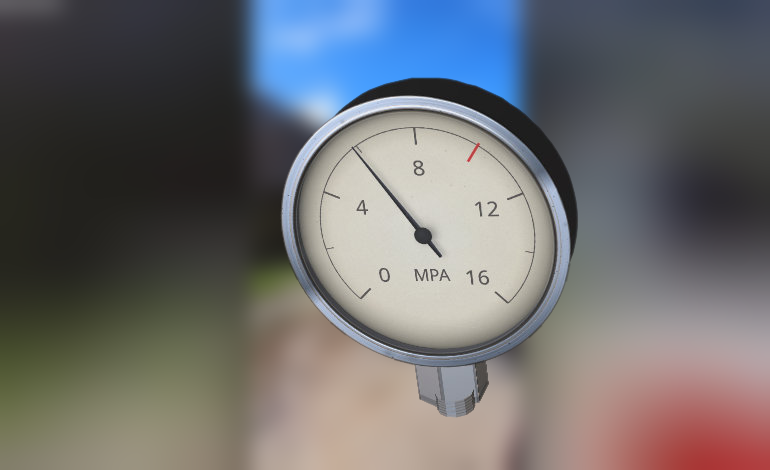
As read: {"value": 6, "unit": "MPa"}
